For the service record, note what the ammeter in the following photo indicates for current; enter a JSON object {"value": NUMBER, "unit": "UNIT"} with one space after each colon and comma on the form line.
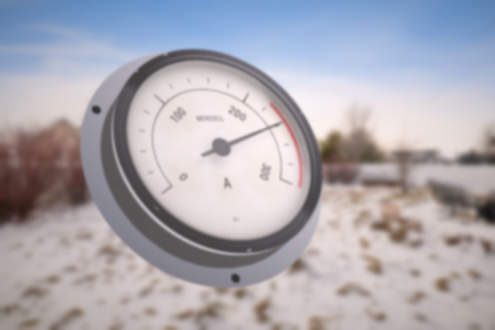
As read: {"value": 240, "unit": "A"}
